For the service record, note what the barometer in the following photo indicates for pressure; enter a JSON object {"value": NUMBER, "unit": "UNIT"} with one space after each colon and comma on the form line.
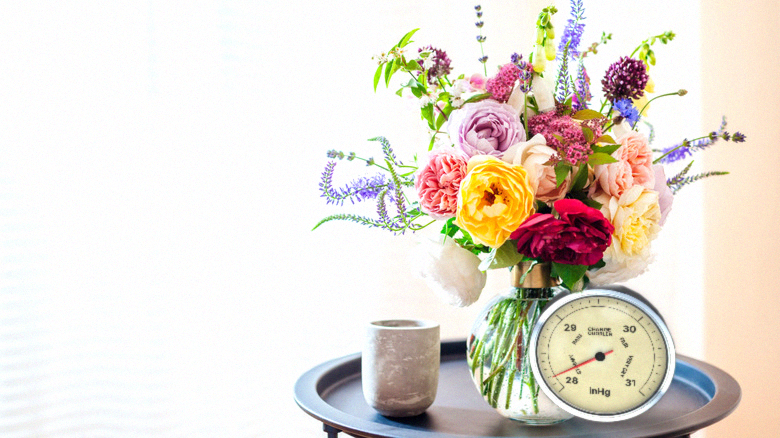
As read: {"value": 28.2, "unit": "inHg"}
